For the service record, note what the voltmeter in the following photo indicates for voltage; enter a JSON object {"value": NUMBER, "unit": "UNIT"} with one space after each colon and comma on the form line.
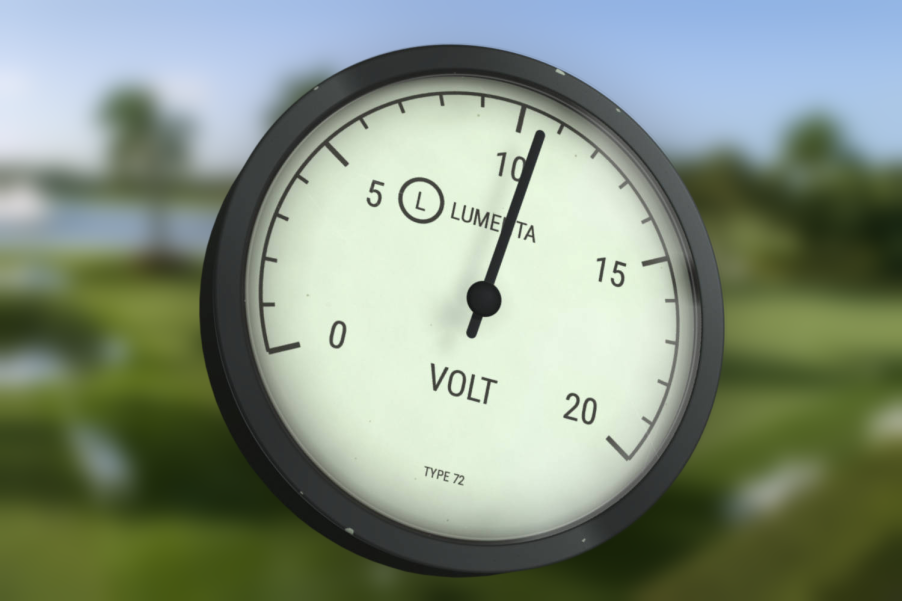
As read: {"value": 10.5, "unit": "V"}
